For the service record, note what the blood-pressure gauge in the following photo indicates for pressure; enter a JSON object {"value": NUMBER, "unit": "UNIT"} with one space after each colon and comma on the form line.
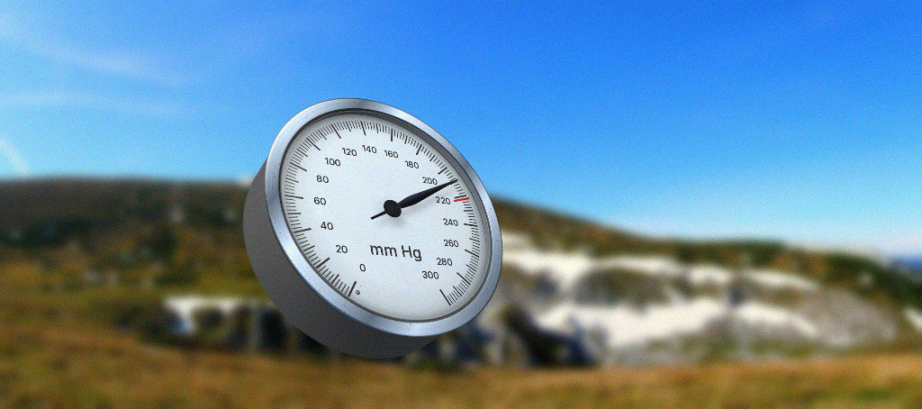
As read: {"value": 210, "unit": "mmHg"}
